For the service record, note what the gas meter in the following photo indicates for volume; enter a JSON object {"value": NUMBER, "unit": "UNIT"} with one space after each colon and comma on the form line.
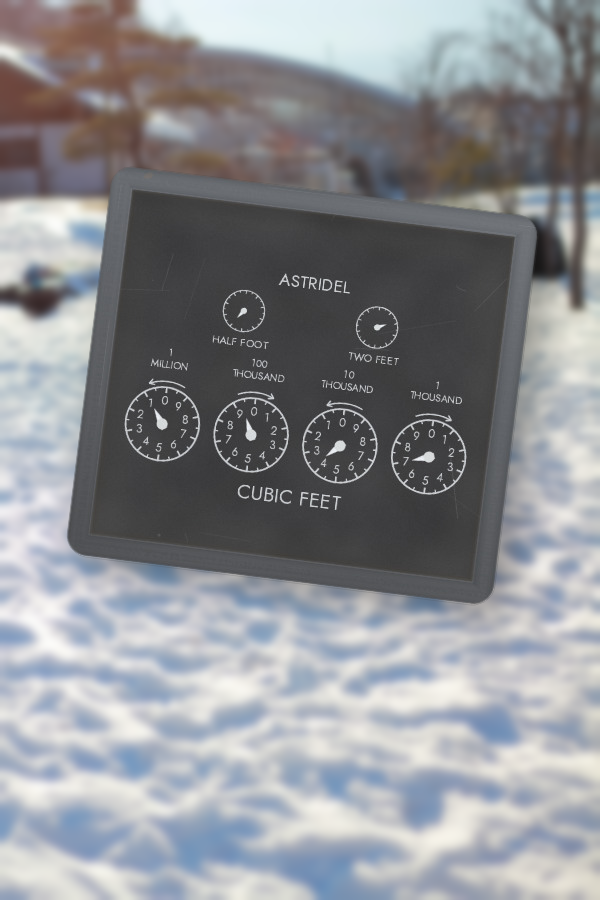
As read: {"value": 93700, "unit": "ft³"}
